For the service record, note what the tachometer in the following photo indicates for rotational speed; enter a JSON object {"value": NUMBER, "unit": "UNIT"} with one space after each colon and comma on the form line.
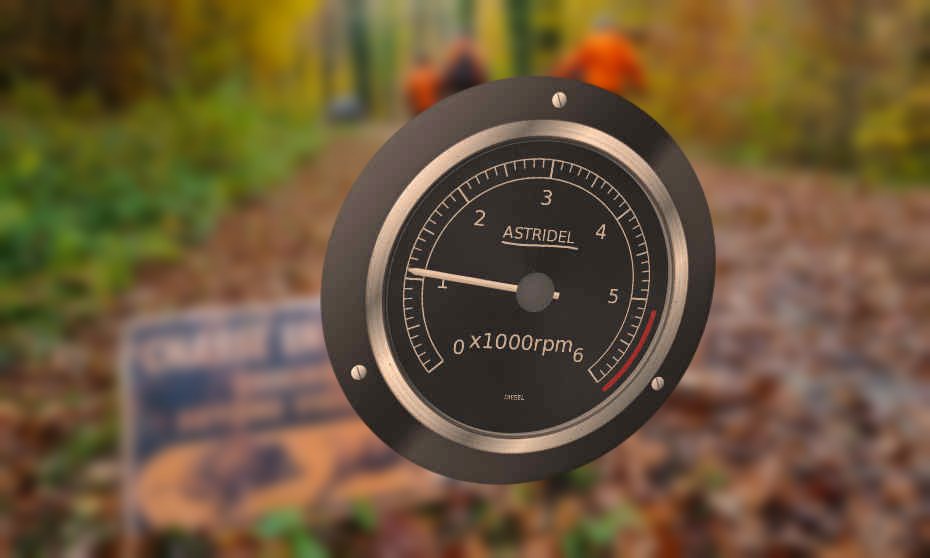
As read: {"value": 1100, "unit": "rpm"}
